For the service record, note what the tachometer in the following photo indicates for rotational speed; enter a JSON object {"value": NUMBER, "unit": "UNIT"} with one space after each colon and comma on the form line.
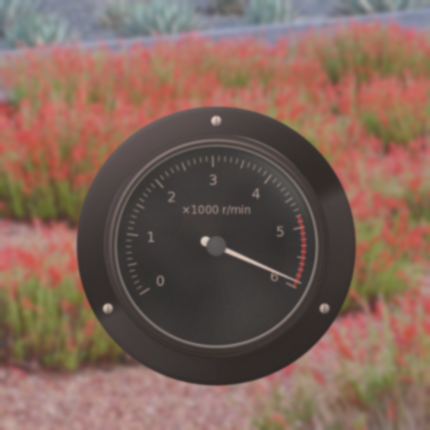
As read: {"value": 5900, "unit": "rpm"}
